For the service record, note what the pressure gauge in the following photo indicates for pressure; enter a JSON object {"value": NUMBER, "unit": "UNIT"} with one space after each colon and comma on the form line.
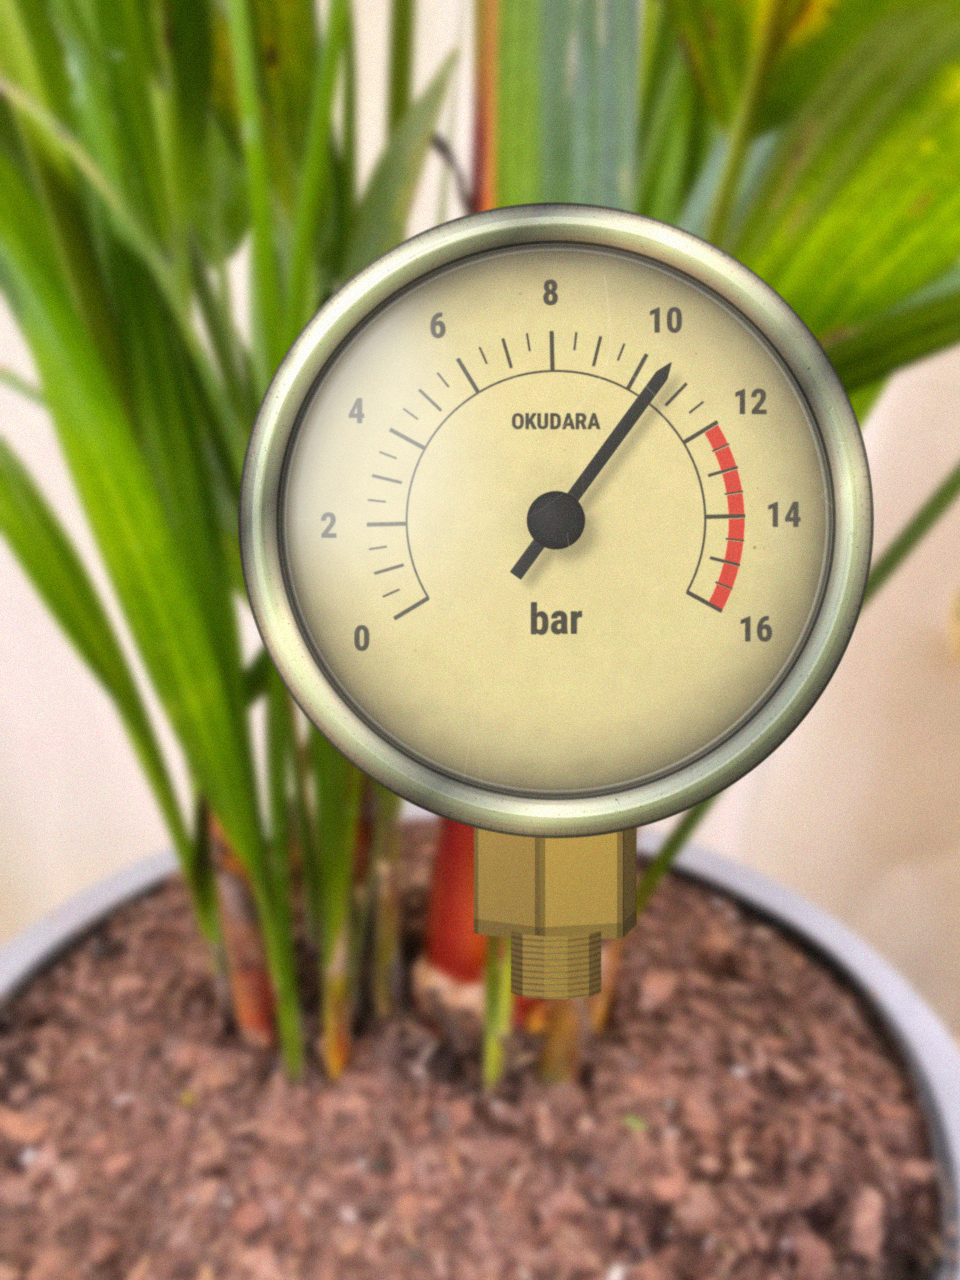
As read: {"value": 10.5, "unit": "bar"}
